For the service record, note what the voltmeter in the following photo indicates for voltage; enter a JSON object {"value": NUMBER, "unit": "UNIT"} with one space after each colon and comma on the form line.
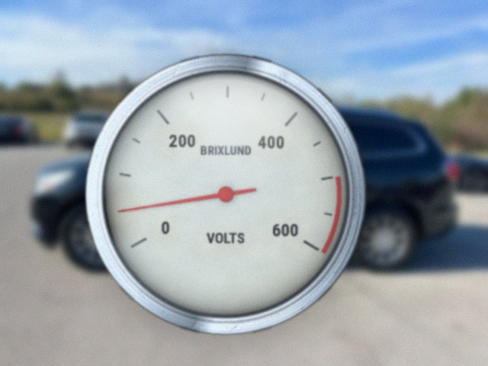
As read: {"value": 50, "unit": "V"}
